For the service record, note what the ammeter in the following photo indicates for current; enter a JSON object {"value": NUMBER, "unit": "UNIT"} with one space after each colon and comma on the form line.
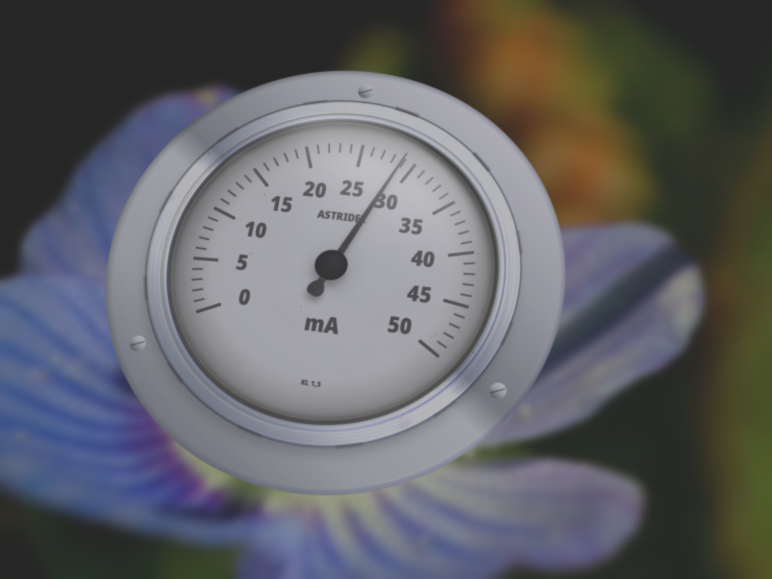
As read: {"value": 29, "unit": "mA"}
